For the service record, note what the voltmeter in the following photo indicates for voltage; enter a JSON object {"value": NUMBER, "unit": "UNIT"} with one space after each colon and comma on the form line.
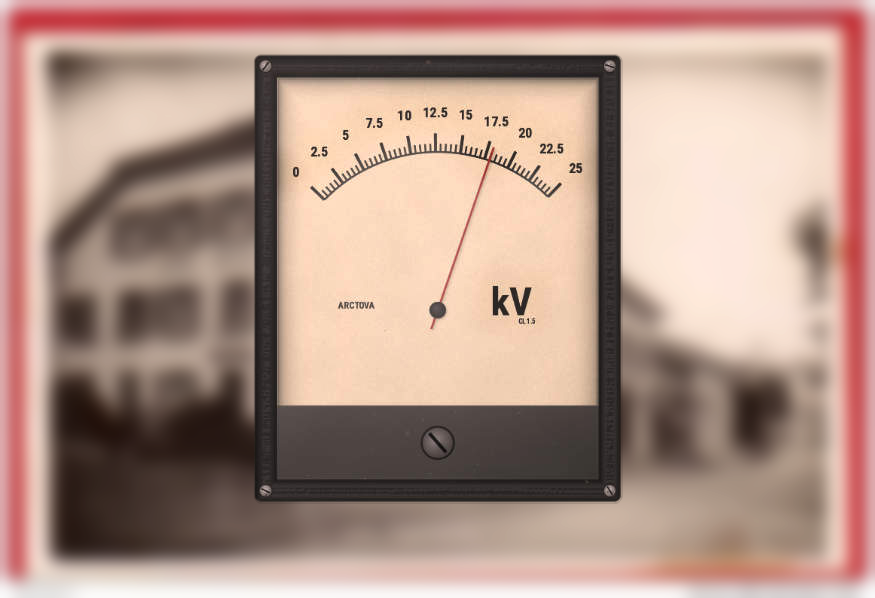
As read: {"value": 18, "unit": "kV"}
